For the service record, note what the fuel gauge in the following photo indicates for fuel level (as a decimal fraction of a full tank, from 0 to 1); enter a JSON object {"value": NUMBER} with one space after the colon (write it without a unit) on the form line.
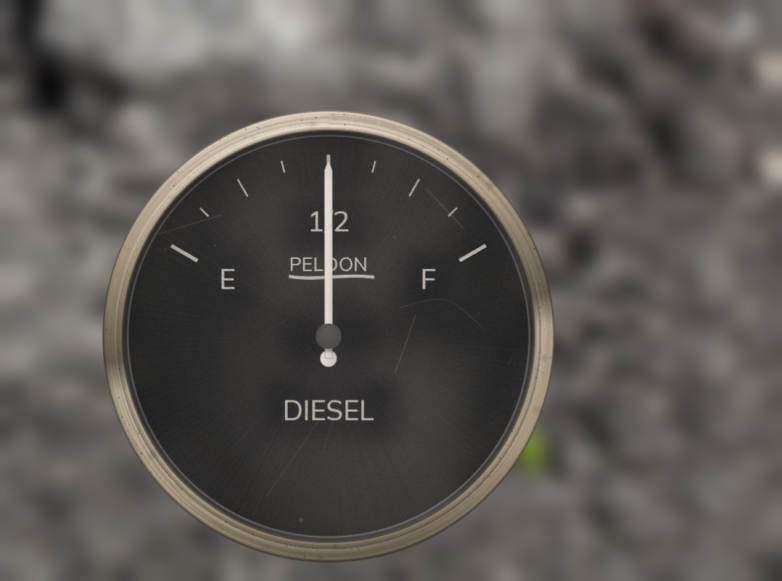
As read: {"value": 0.5}
